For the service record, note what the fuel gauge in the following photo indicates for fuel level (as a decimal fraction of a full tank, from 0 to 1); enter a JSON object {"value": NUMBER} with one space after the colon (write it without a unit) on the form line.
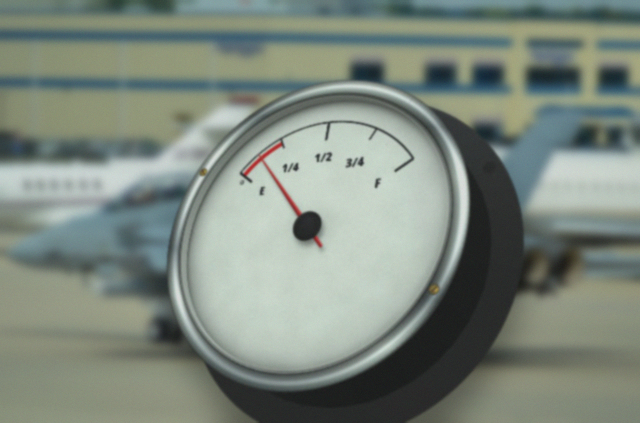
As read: {"value": 0.125}
